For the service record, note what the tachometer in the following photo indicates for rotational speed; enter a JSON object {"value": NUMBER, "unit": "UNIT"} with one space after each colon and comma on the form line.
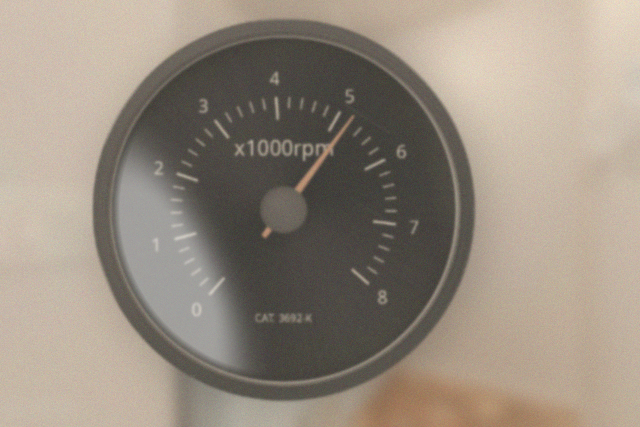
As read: {"value": 5200, "unit": "rpm"}
